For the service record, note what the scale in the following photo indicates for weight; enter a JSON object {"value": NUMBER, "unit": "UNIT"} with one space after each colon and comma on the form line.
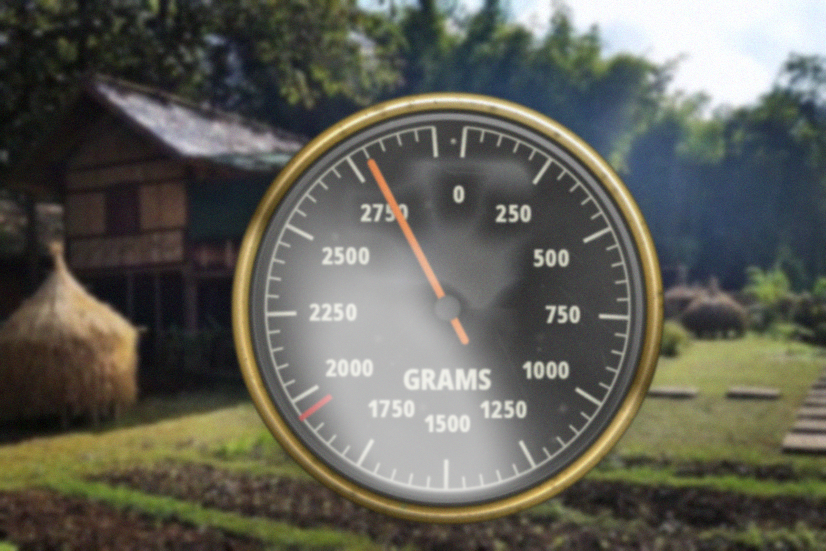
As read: {"value": 2800, "unit": "g"}
